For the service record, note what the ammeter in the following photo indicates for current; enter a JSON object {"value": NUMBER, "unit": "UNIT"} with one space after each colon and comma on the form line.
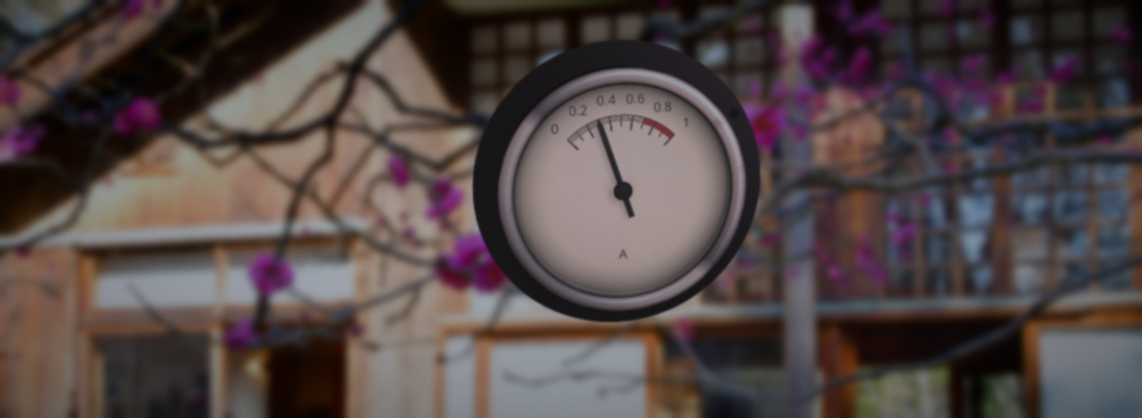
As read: {"value": 0.3, "unit": "A"}
